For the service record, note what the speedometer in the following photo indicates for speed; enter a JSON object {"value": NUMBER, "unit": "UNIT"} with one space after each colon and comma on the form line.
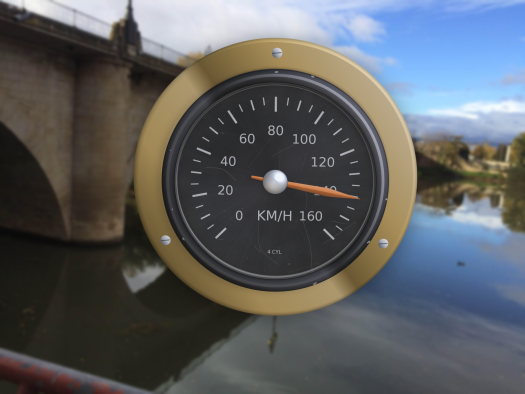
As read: {"value": 140, "unit": "km/h"}
